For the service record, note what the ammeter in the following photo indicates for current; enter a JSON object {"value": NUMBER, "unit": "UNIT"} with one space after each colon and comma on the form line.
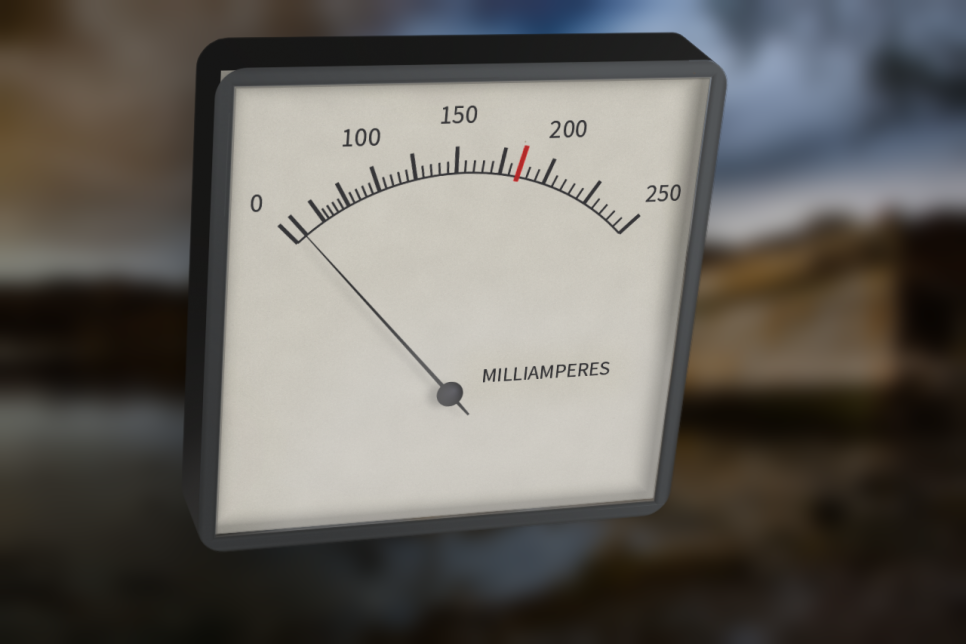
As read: {"value": 25, "unit": "mA"}
